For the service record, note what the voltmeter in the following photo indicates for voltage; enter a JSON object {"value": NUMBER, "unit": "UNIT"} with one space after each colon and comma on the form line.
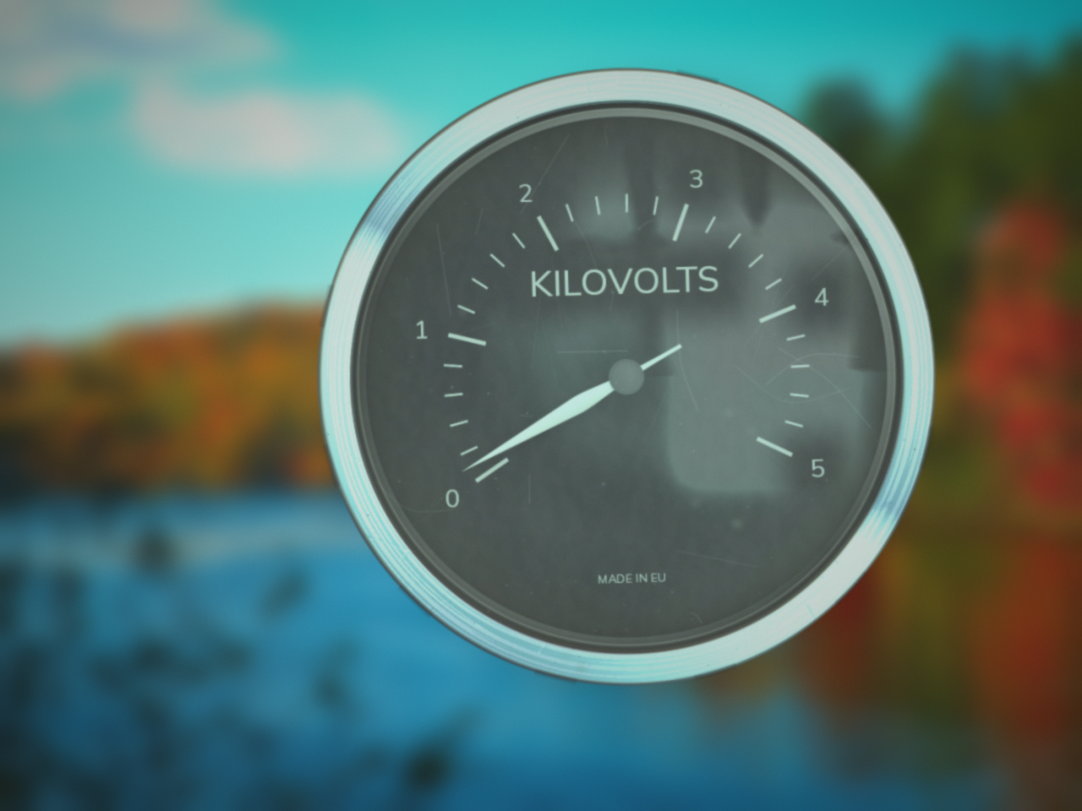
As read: {"value": 0.1, "unit": "kV"}
